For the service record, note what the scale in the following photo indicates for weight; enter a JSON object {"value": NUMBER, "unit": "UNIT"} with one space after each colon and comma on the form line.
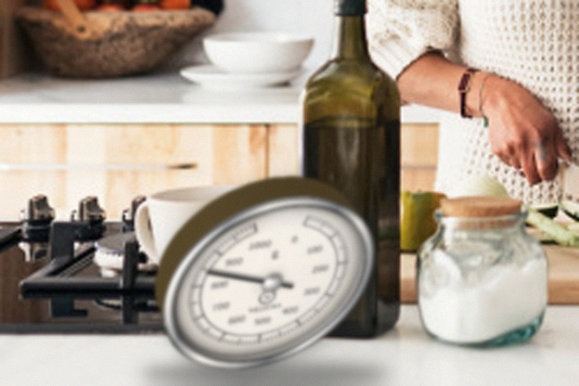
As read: {"value": 850, "unit": "g"}
